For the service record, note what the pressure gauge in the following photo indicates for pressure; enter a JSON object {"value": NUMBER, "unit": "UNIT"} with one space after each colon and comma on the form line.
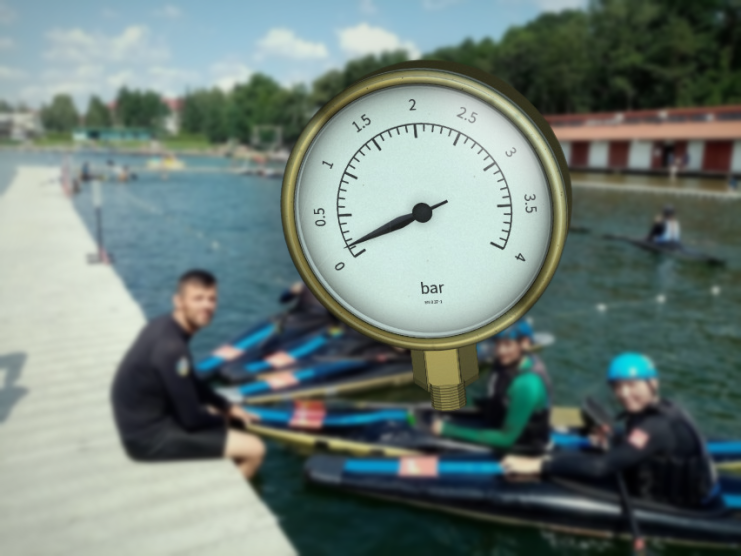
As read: {"value": 0.15, "unit": "bar"}
